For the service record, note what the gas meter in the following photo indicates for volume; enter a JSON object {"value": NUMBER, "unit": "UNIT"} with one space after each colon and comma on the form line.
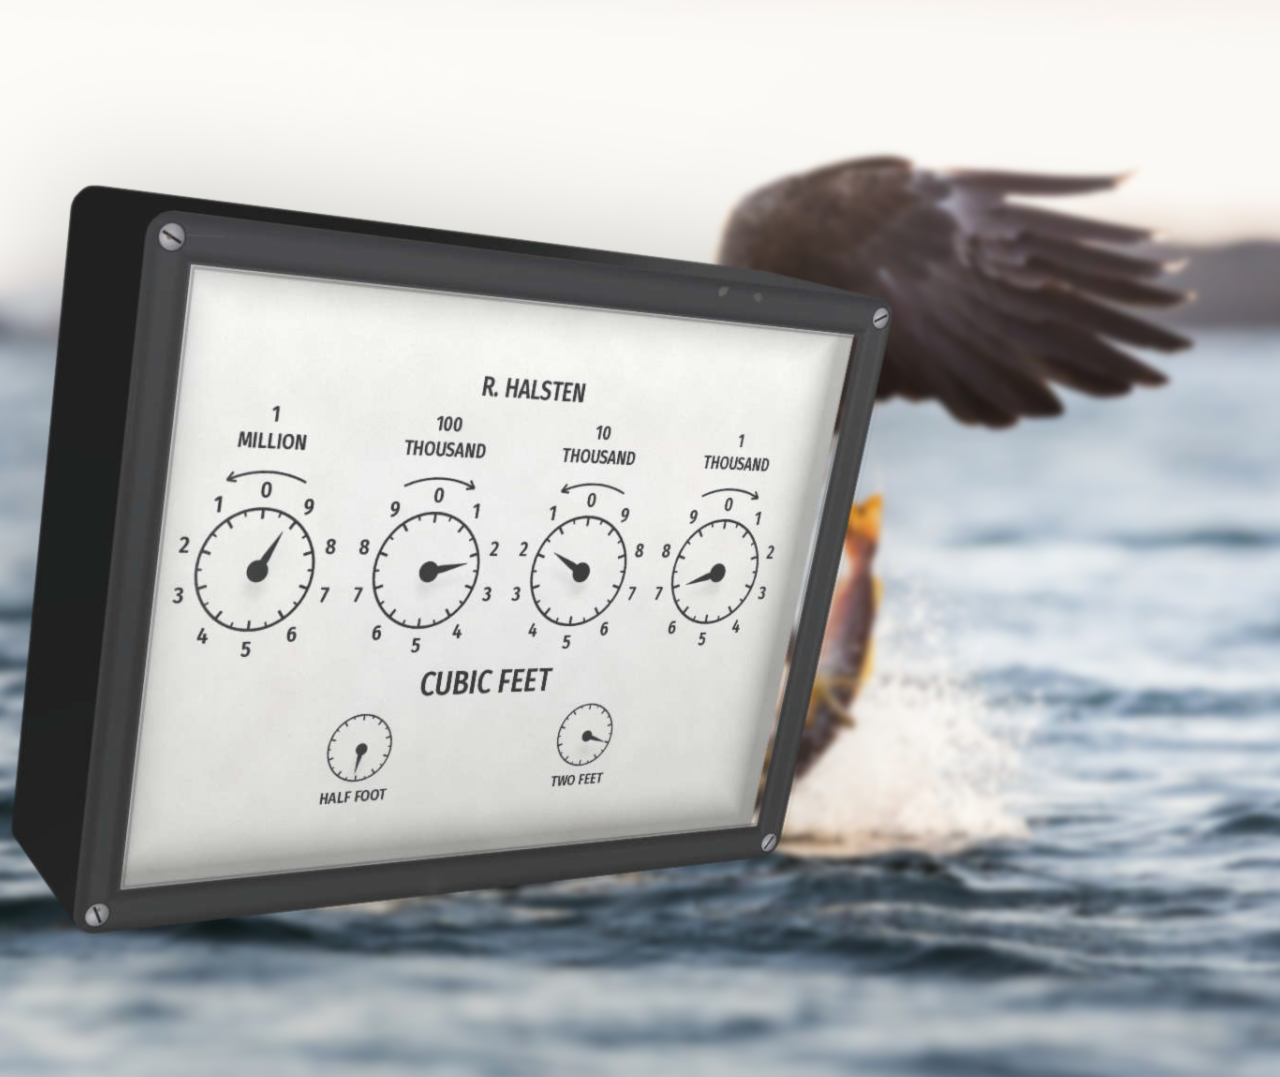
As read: {"value": 921700, "unit": "ft³"}
